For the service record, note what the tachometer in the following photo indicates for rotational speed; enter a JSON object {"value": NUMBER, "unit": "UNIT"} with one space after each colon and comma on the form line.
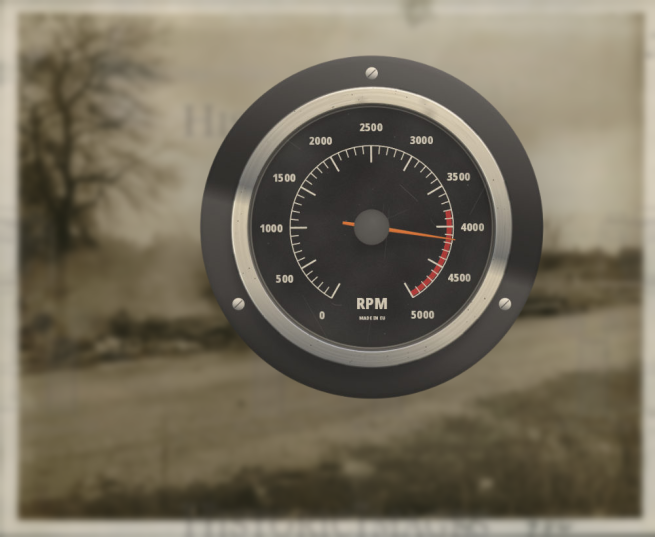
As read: {"value": 4150, "unit": "rpm"}
